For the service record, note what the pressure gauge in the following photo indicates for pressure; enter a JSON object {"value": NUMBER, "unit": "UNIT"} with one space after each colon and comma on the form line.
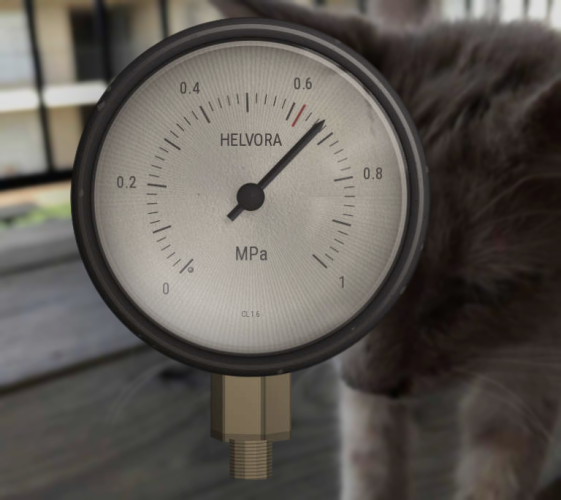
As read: {"value": 0.67, "unit": "MPa"}
